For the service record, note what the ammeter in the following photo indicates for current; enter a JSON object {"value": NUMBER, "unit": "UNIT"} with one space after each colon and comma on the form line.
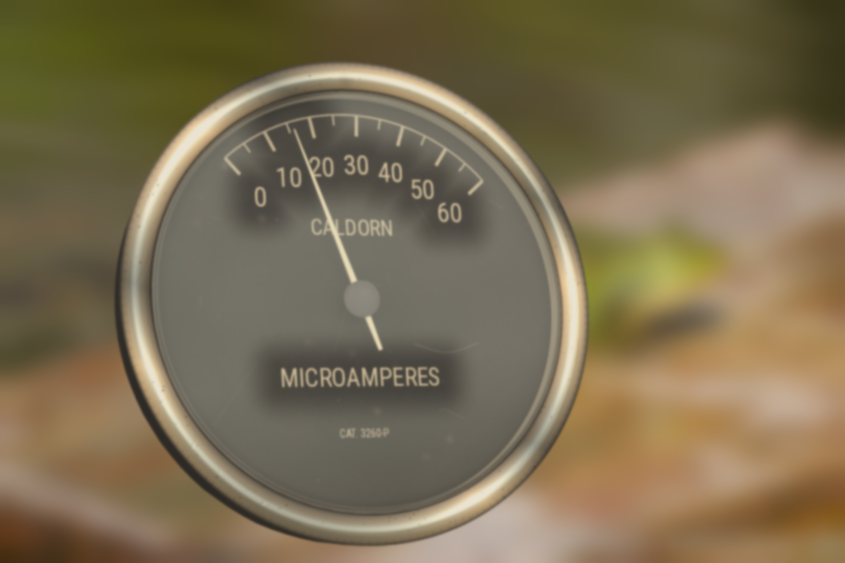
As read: {"value": 15, "unit": "µA"}
